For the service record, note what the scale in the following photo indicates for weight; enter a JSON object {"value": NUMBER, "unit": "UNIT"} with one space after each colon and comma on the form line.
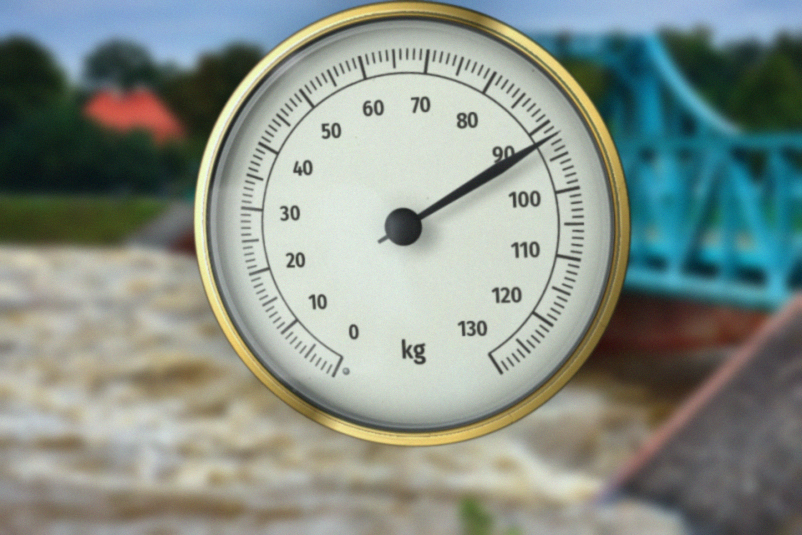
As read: {"value": 92, "unit": "kg"}
